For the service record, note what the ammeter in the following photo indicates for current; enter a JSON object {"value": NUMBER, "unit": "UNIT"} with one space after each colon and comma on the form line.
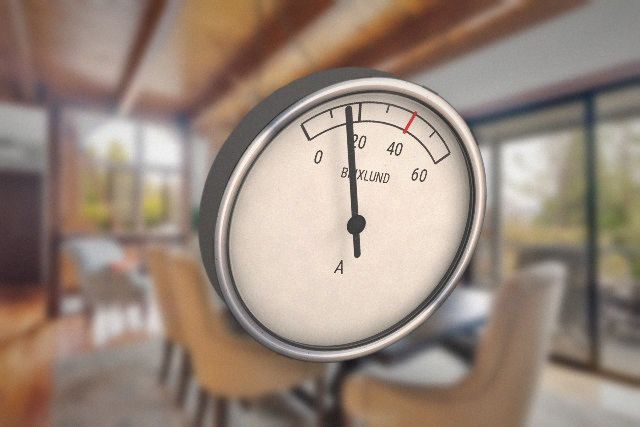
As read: {"value": 15, "unit": "A"}
